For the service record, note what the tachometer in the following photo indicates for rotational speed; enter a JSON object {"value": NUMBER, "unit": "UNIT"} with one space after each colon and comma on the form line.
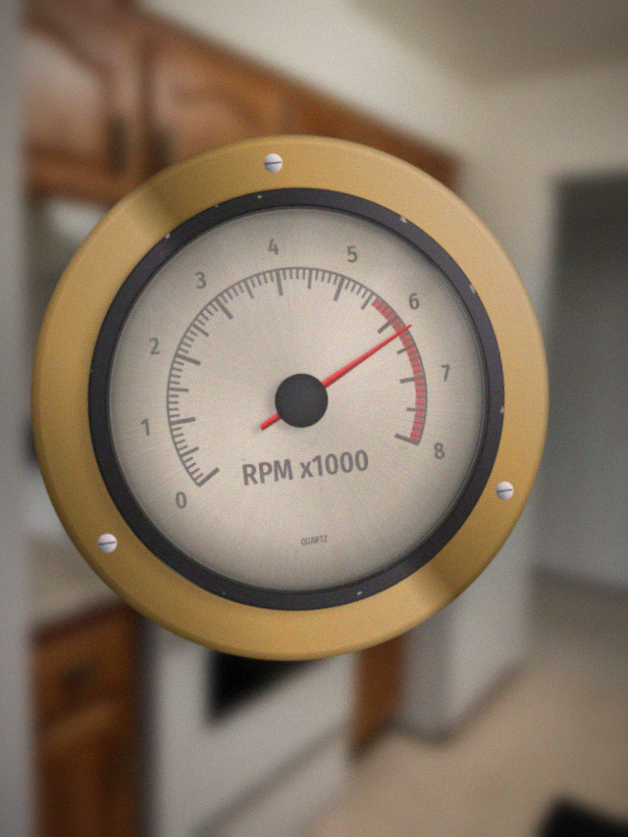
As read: {"value": 6200, "unit": "rpm"}
